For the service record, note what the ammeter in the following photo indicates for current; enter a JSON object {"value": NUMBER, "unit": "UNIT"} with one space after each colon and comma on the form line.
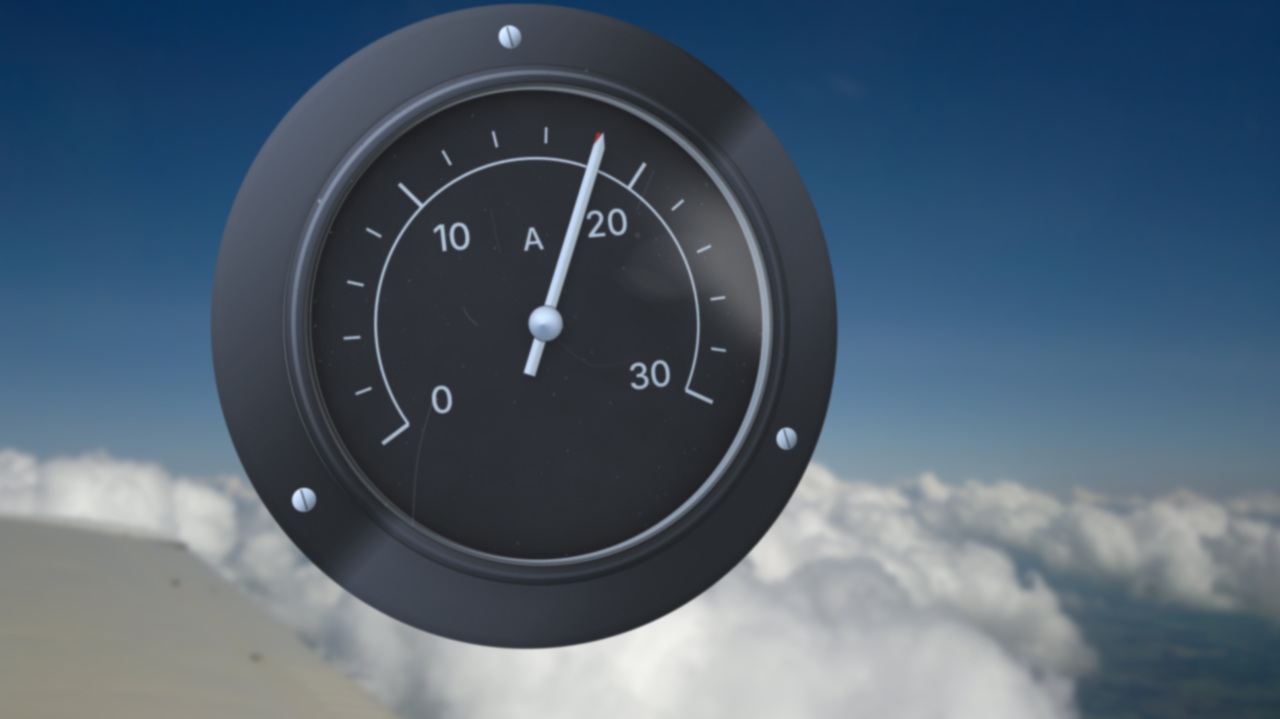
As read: {"value": 18, "unit": "A"}
